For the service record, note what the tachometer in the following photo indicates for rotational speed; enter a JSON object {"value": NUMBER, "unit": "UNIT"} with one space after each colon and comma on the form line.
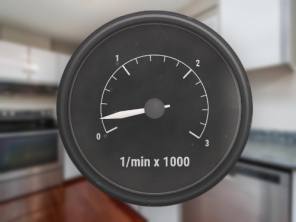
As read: {"value": 200, "unit": "rpm"}
